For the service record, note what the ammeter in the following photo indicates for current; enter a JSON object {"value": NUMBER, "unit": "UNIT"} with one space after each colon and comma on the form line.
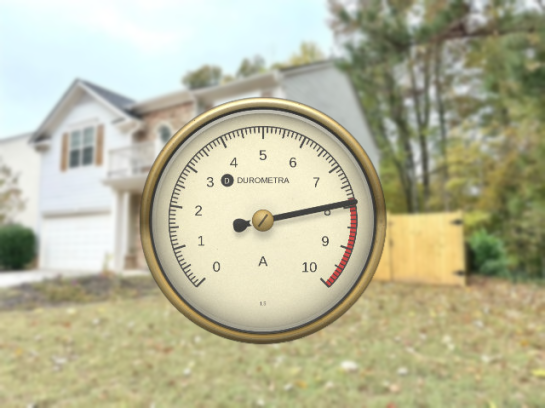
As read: {"value": 7.9, "unit": "A"}
